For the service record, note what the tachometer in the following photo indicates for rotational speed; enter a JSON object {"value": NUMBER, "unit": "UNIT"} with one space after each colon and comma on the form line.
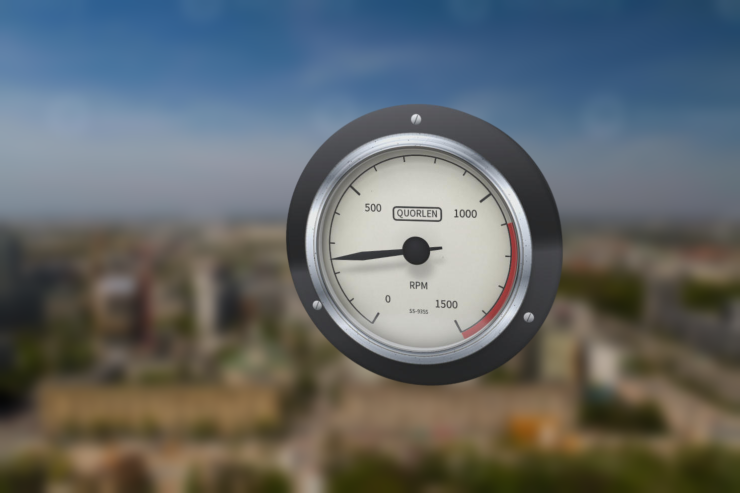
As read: {"value": 250, "unit": "rpm"}
